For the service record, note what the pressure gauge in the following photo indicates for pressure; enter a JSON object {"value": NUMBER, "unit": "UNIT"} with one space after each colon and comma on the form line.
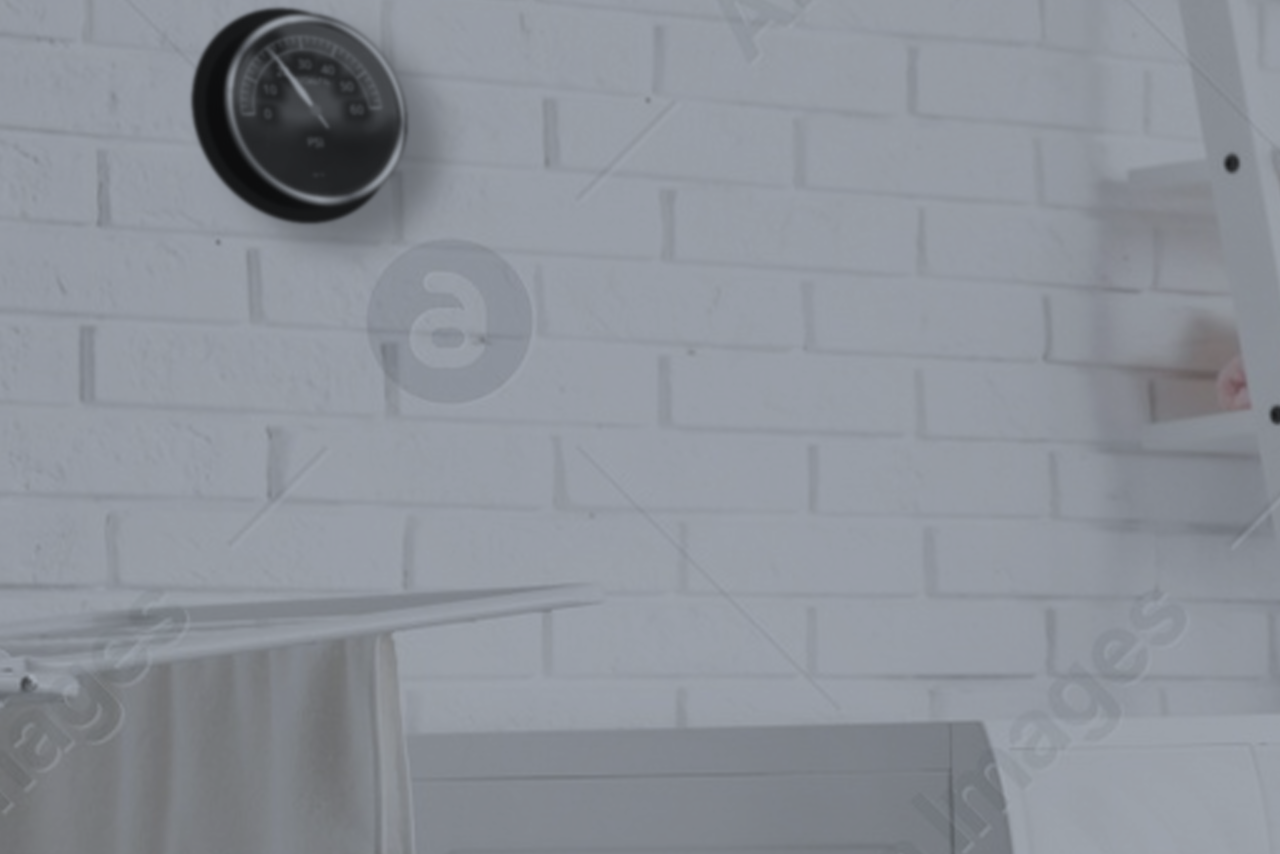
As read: {"value": 20, "unit": "psi"}
